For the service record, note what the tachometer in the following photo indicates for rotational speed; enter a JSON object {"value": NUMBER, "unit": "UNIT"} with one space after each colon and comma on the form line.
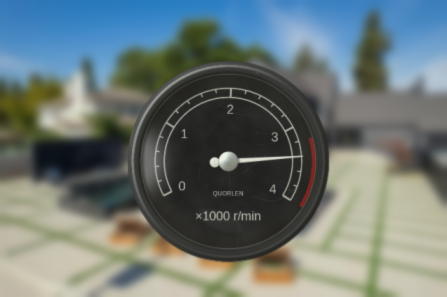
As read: {"value": 3400, "unit": "rpm"}
